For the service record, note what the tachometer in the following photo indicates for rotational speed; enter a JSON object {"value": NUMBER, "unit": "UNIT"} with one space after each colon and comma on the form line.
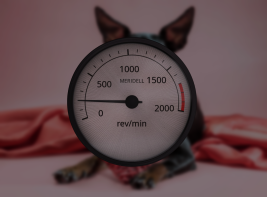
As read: {"value": 200, "unit": "rpm"}
